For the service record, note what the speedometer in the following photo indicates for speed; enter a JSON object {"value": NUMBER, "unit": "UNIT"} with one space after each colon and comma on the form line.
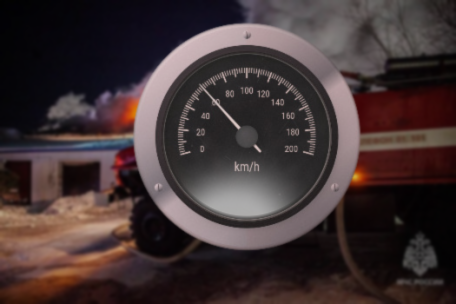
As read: {"value": 60, "unit": "km/h"}
